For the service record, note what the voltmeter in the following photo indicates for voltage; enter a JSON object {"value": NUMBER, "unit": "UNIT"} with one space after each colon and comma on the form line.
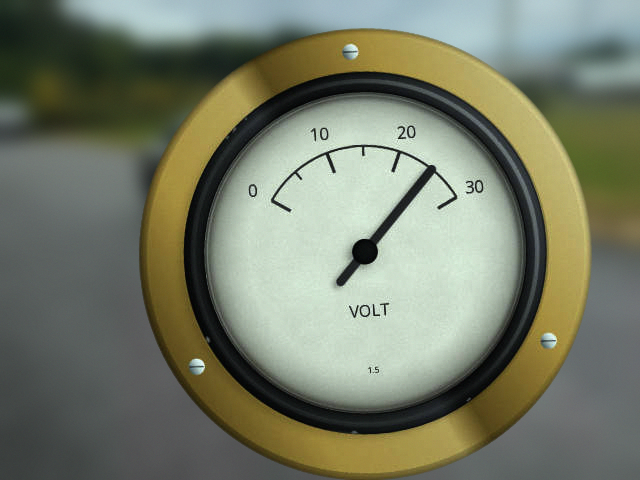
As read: {"value": 25, "unit": "V"}
